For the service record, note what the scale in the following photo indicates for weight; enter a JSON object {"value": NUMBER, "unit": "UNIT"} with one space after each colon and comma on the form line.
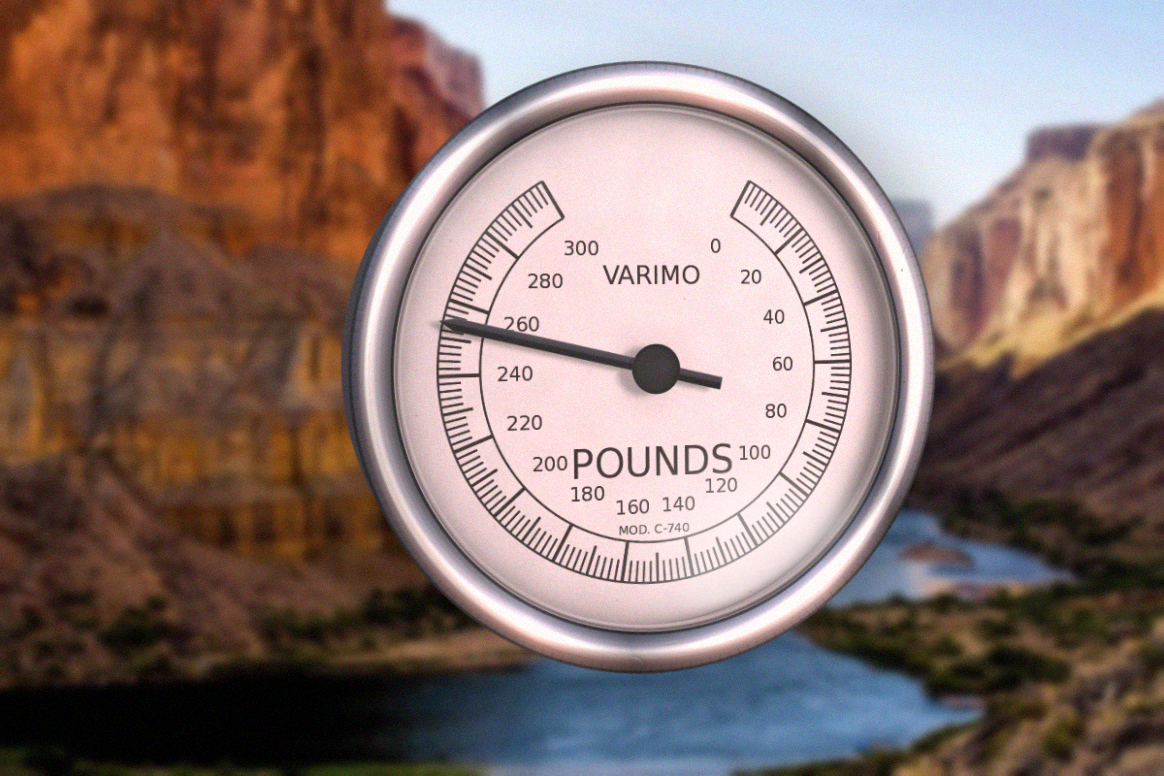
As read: {"value": 254, "unit": "lb"}
